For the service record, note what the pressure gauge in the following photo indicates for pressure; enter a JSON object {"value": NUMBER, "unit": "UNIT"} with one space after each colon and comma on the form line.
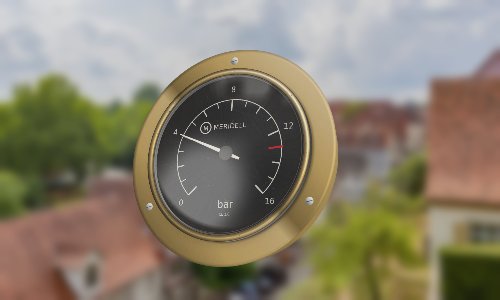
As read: {"value": 4, "unit": "bar"}
